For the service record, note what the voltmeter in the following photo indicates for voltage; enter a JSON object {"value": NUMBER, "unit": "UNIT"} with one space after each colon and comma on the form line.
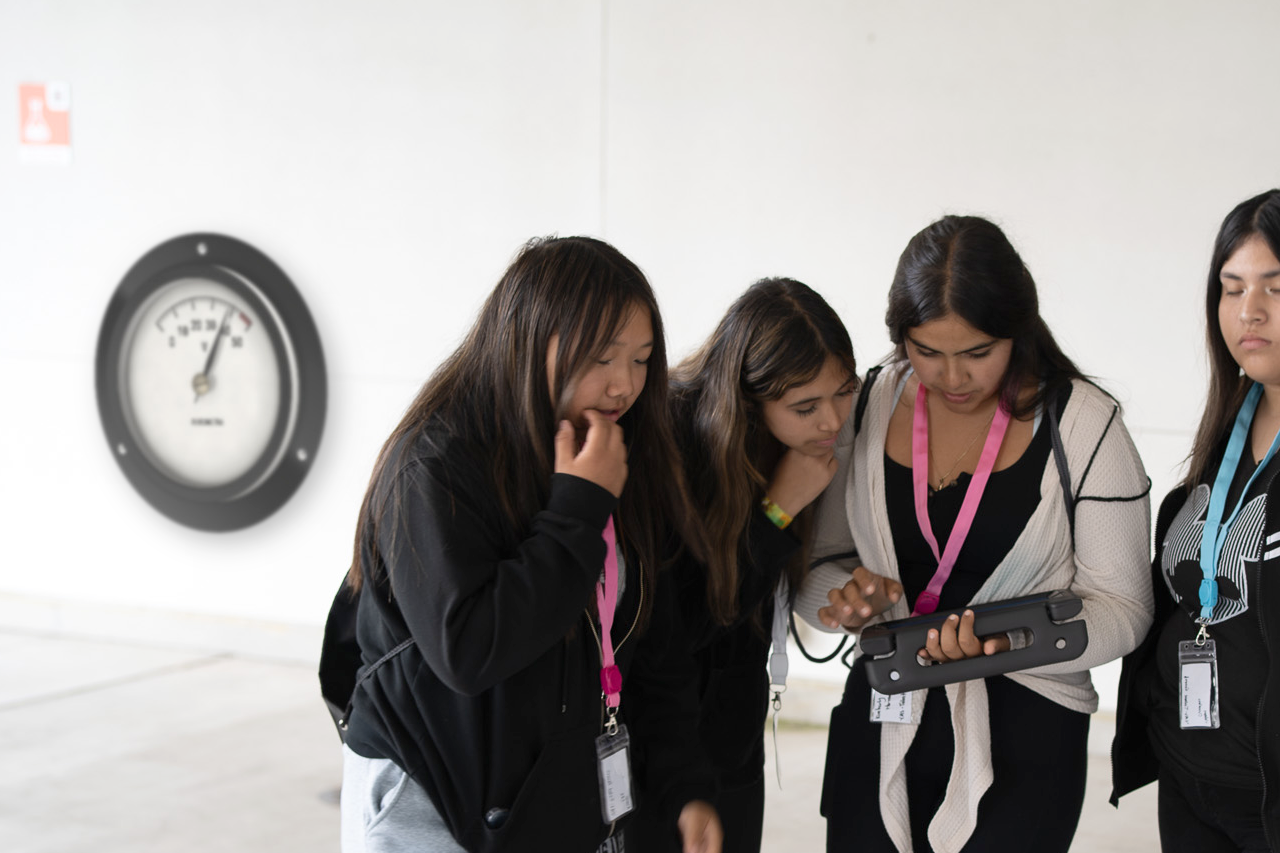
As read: {"value": 40, "unit": "V"}
